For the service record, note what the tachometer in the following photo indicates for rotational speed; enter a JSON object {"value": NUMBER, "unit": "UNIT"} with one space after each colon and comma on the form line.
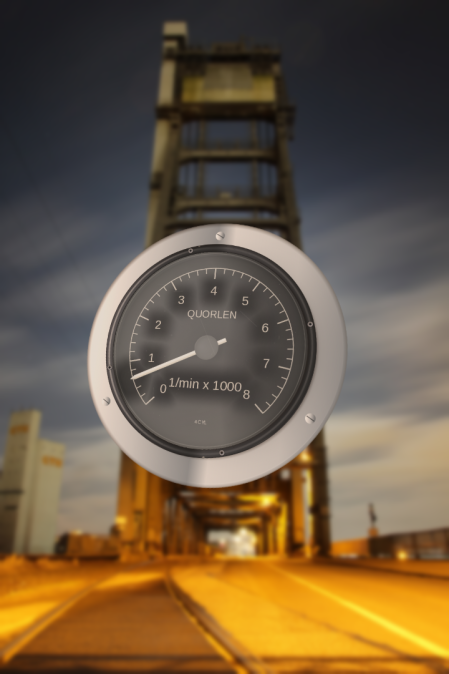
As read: {"value": 600, "unit": "rpm"}
